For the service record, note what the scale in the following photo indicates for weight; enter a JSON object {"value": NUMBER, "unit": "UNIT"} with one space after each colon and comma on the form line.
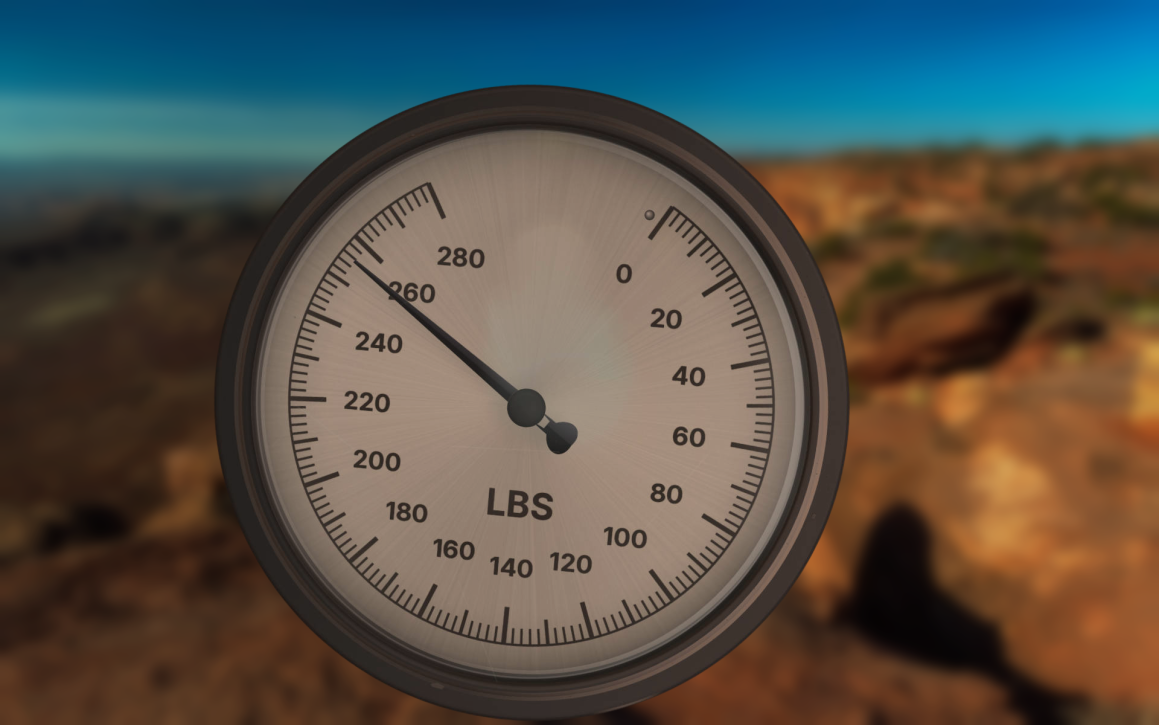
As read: {"value": 256, "unit": "lb"}
